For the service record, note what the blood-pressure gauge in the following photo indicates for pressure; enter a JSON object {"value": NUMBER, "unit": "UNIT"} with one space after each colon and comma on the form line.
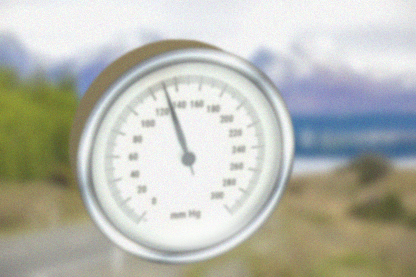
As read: {"value": 130, "unit": "mmHg"}
